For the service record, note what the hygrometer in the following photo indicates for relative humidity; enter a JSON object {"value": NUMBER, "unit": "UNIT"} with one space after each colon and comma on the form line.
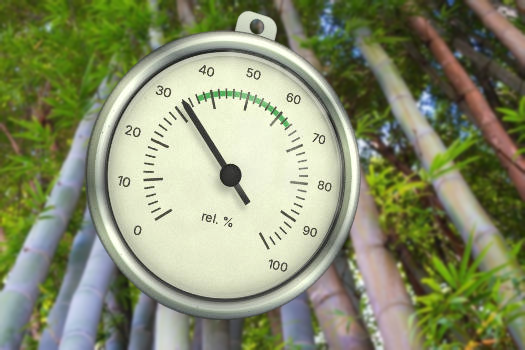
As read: {"value": 32, "unit": "%"}
